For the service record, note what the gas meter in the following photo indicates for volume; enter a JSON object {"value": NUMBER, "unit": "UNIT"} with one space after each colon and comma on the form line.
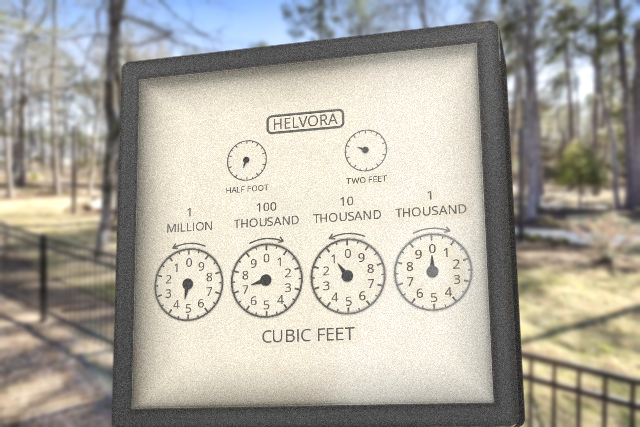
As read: {"value": 471000, "unit": "ft³"}
